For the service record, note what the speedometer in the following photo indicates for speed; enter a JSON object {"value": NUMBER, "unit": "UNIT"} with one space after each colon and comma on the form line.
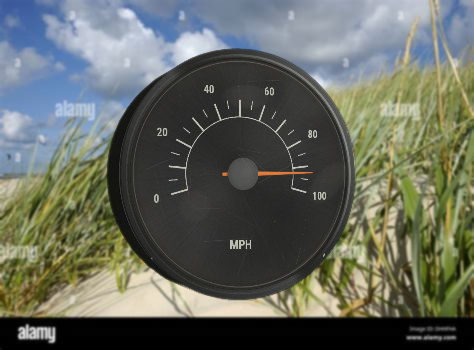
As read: {"value": 92.5, "unit": "mph"}
